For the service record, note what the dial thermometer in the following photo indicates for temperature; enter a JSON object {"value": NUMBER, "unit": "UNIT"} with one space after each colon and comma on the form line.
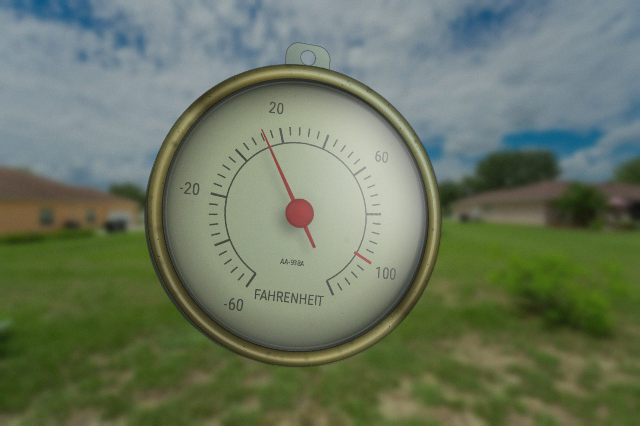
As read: {"value": 12, "unit": "°F"}
